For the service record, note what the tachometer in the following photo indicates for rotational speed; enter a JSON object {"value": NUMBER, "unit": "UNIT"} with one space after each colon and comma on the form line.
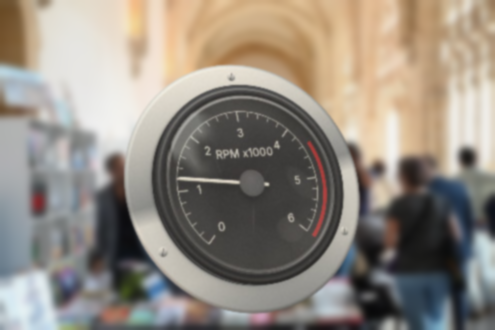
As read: {"value": 1200, "unit": "rpm"}
